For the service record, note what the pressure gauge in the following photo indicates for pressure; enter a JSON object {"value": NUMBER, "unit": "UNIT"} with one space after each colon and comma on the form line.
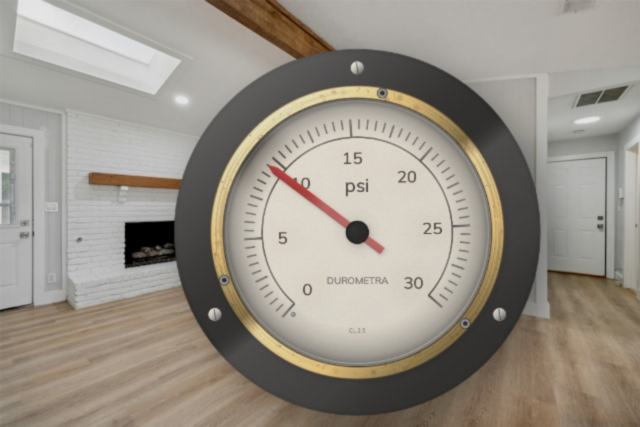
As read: {"value": 9.5, "unit": "psi"}
